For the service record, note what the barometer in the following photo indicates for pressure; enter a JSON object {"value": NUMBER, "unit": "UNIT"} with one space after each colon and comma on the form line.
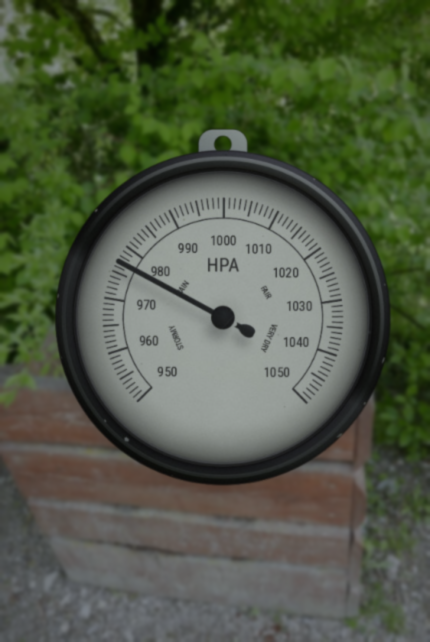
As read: {"value": 977, "unit": "hPa"}
